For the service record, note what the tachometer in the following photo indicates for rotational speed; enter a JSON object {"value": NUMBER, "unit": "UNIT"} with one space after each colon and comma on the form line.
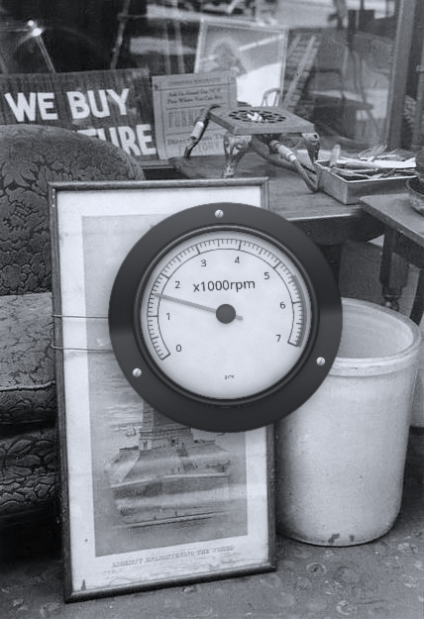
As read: {"value": 1500, "unit": "rpm"}
